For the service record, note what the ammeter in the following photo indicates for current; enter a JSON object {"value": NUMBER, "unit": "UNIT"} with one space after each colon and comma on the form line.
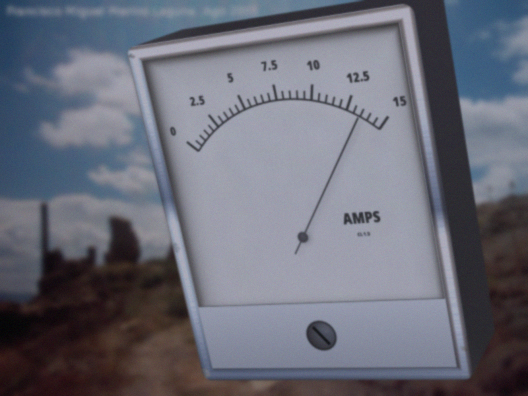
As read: {"value": 13.5, "unit": "A"}
